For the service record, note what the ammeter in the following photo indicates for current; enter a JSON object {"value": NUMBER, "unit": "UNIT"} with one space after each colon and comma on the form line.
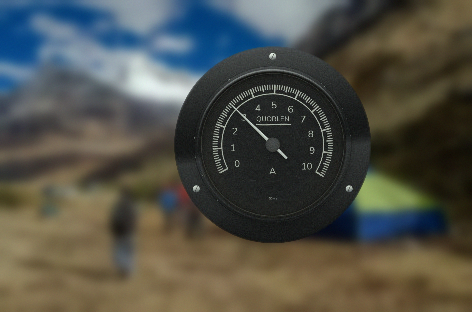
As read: {"value": 3, "unit": "A"}
